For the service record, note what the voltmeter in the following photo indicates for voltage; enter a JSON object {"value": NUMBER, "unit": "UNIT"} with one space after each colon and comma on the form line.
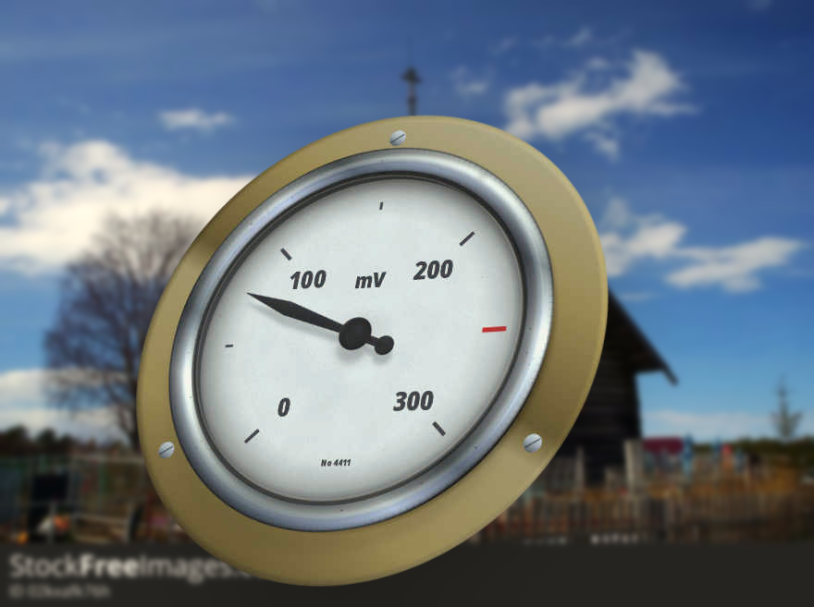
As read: {"value": 75, "unit": "mV"}
